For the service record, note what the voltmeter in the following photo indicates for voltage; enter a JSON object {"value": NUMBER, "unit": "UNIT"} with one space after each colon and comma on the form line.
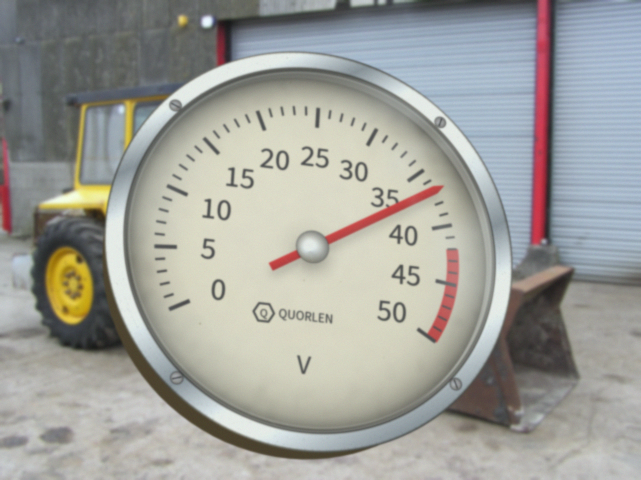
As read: {"value": 37, "unit": "V"}
